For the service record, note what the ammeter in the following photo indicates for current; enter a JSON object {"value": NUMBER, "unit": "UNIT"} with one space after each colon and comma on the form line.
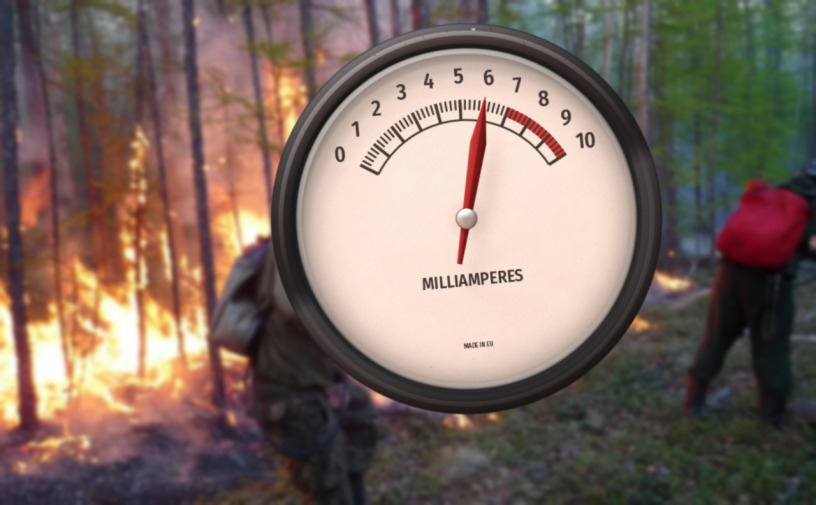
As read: {"value": 6, "unit": "mA"}
